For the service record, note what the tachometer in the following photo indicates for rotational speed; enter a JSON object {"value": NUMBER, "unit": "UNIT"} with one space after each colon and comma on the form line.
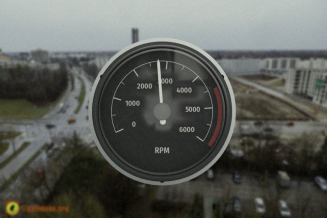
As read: {"value": 2750, "unit": "rpm"}
